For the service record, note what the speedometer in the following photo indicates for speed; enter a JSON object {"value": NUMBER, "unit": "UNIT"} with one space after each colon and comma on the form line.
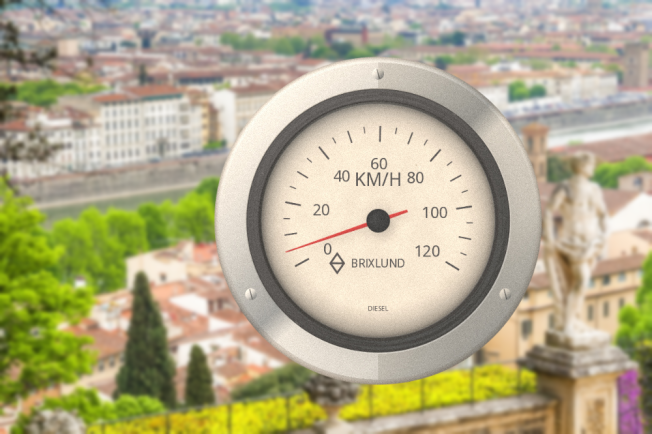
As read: {"value": 5, "unit": "km/h"}
